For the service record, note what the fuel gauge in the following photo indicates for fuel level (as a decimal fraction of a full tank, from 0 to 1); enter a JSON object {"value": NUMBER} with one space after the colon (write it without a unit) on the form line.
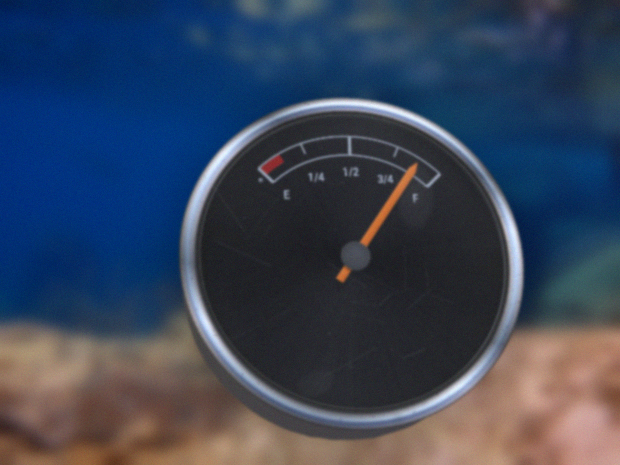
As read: {"value": 0.875}
